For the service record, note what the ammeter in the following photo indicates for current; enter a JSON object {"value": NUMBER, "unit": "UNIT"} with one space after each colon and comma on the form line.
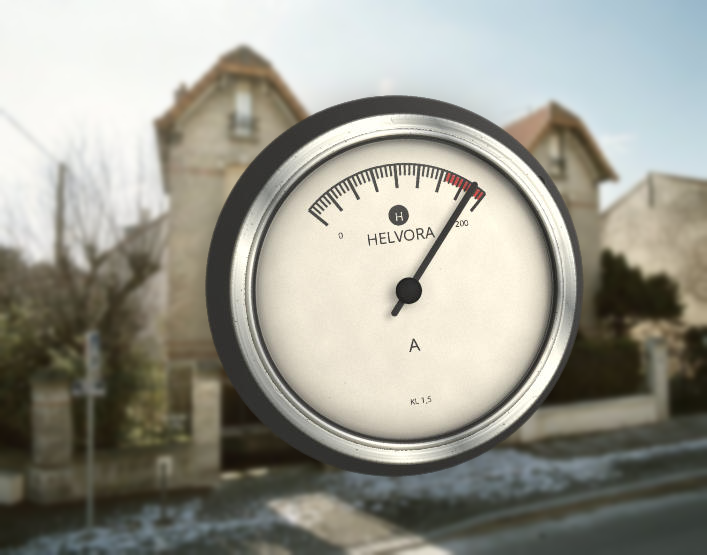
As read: {"value": 185, "unit": "A"}
